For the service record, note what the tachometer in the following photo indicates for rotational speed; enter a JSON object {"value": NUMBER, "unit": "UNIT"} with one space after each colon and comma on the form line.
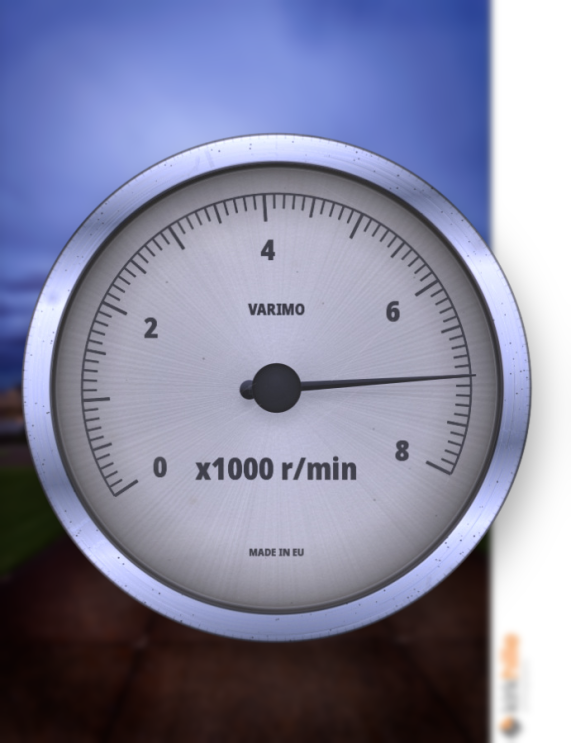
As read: {"value": 7000, "unit": "rpm"}
